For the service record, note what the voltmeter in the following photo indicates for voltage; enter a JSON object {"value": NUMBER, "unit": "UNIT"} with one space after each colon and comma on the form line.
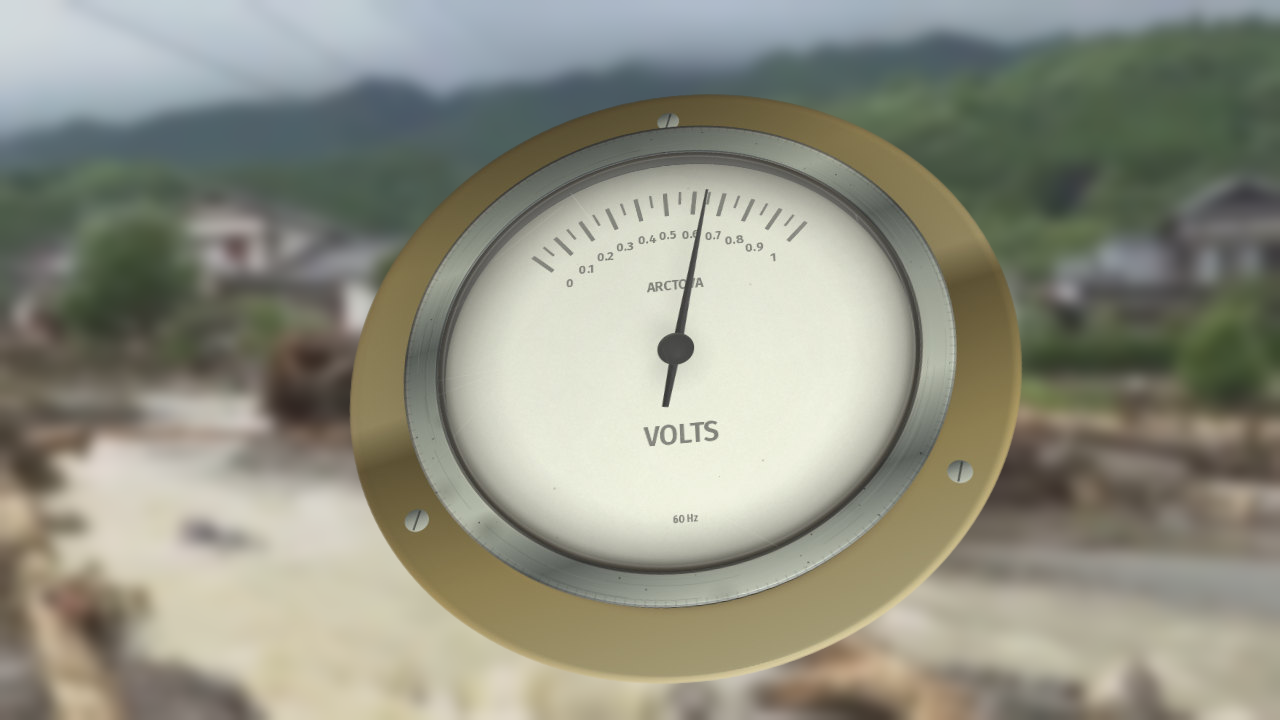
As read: {"value": 0.65, "unit": "V"}
